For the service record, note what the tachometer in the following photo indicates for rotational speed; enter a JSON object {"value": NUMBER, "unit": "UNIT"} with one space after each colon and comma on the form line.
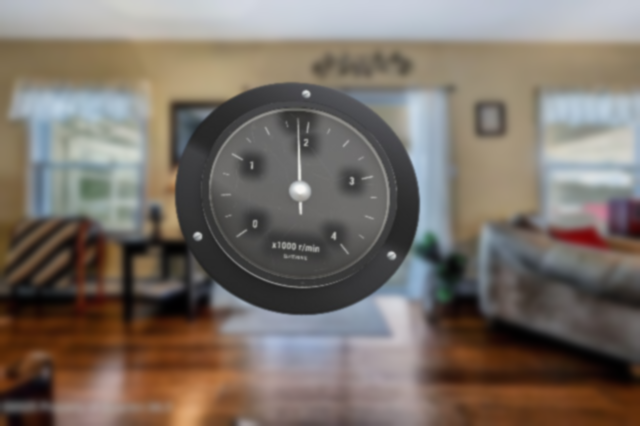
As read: {"value": 1875, "unit": "rpm"}
